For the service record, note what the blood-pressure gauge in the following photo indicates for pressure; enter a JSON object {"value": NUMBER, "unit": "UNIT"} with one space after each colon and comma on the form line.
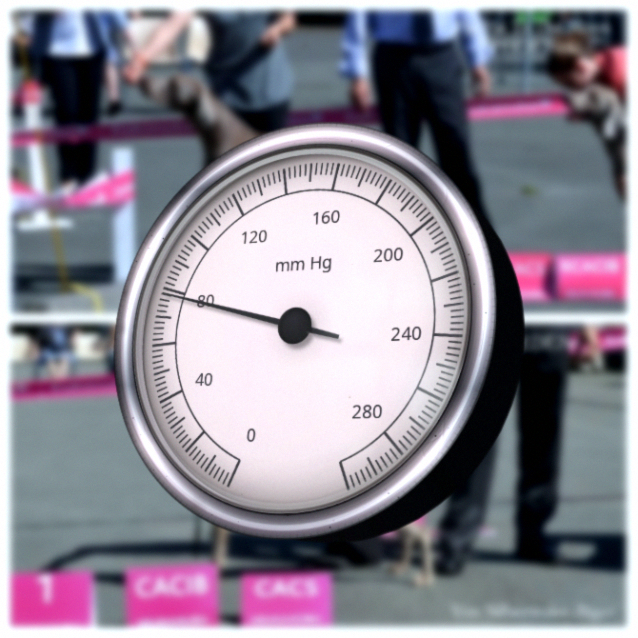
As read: {"value": 78, "unit": "mmHg"}
